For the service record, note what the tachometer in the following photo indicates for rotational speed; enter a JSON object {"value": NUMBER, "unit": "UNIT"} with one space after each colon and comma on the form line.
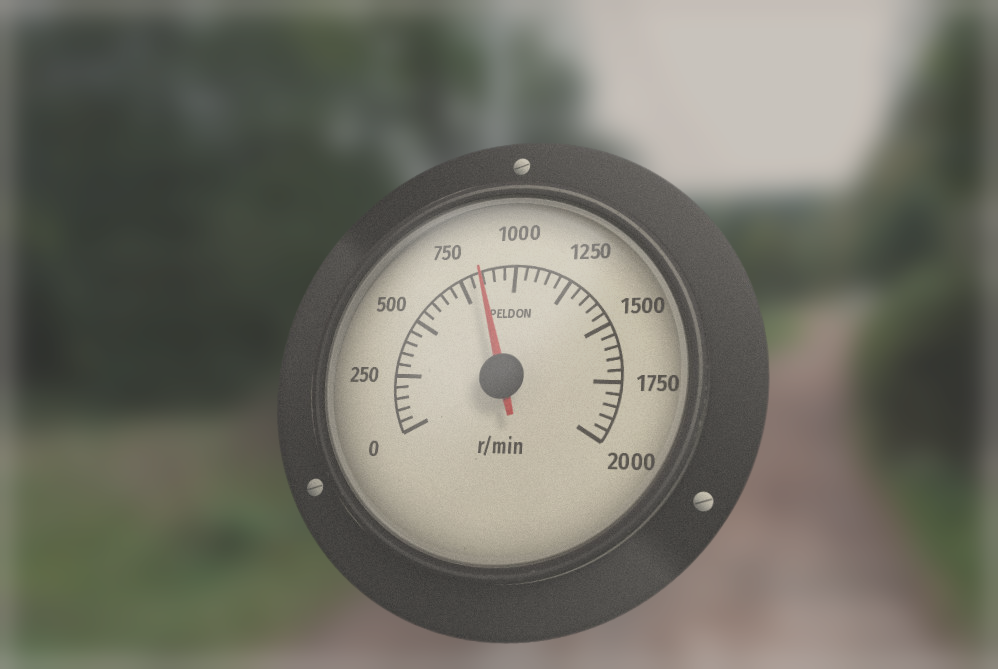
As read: {"value": 850, "unit": "rpm"}
